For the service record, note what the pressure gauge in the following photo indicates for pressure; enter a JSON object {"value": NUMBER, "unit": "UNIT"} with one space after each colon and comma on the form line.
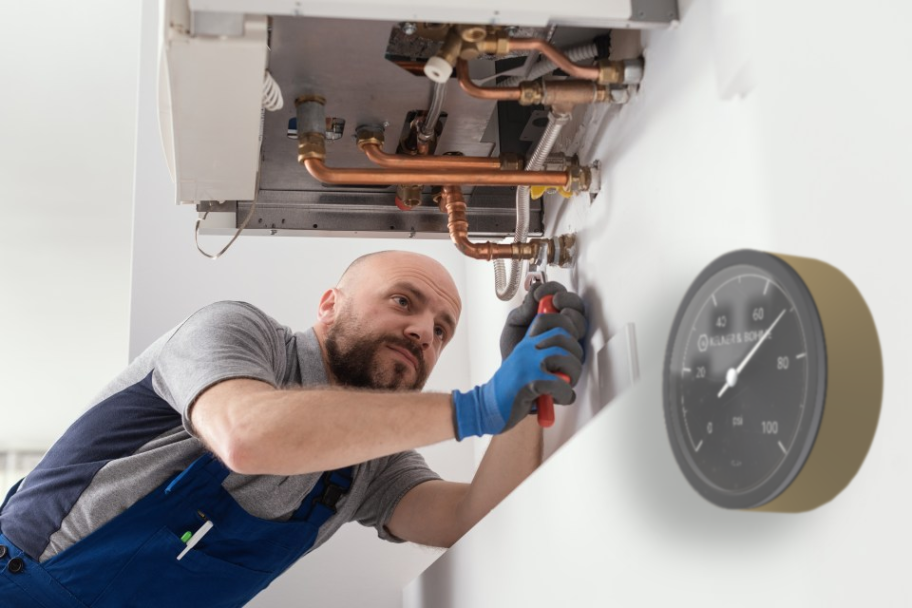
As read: {"value": 70, "unit": "psi"}
